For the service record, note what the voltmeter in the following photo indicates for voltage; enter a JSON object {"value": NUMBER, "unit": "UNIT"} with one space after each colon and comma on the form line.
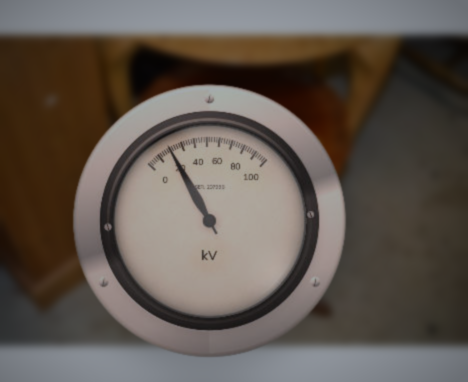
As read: {"value": 20, "unit": "kV"}
